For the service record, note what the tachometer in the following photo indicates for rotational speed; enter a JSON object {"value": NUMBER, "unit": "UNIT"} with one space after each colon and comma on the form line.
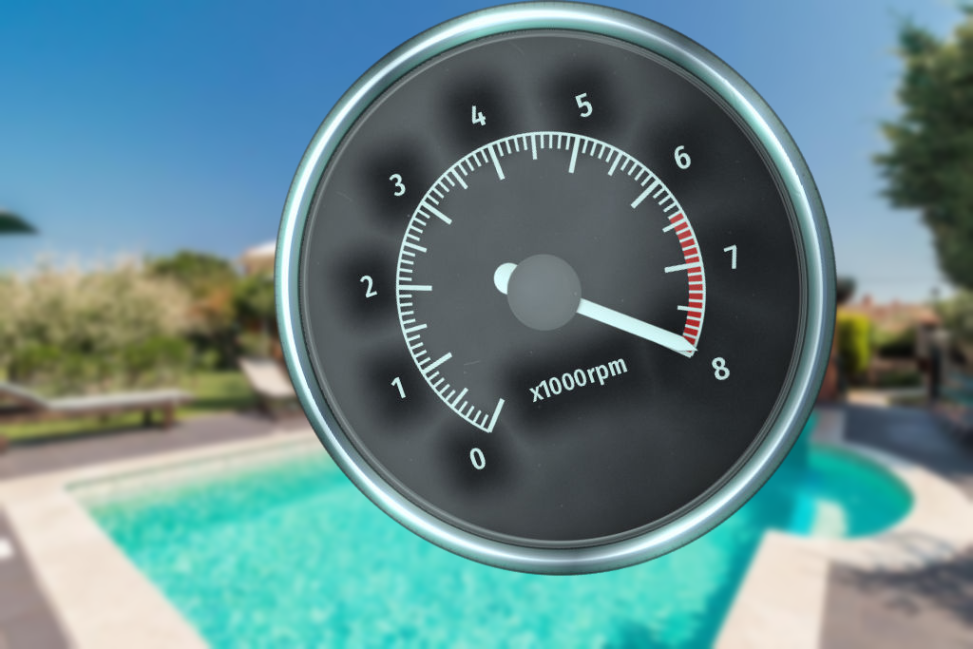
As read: {"value": 7900, "unit": "rpm"}
